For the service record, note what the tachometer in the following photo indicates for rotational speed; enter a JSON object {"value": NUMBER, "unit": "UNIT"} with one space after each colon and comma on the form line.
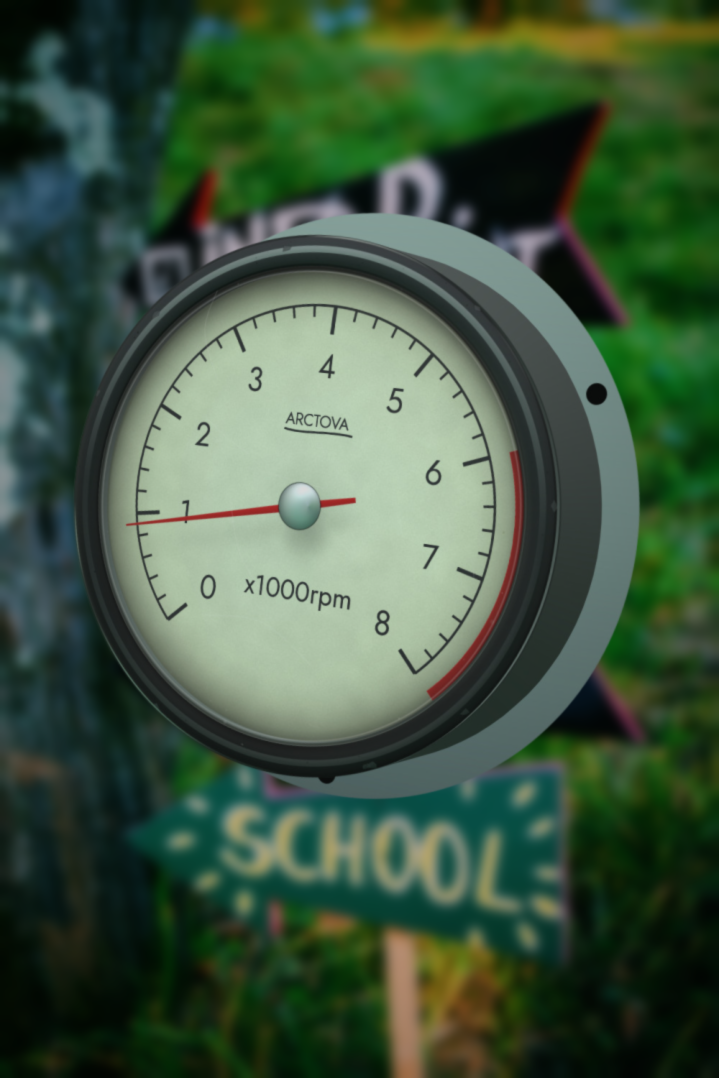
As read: {"value": 900, "unit": "rpm"}
